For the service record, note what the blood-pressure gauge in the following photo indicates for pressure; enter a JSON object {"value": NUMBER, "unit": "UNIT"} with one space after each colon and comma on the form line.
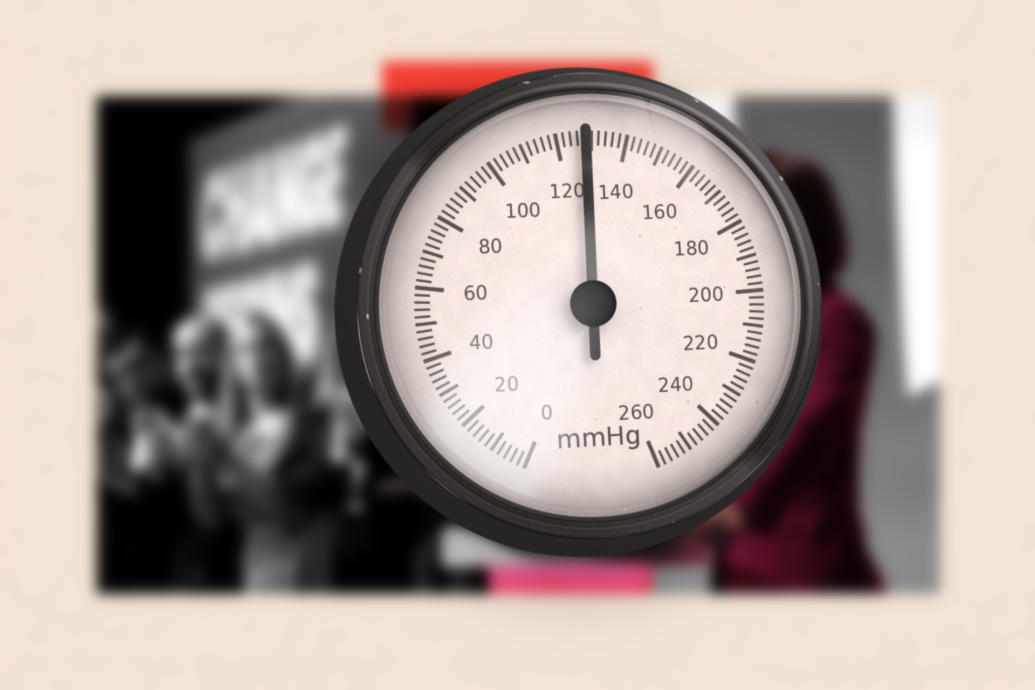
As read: {"value": 128, "unit": "mmHg"}
